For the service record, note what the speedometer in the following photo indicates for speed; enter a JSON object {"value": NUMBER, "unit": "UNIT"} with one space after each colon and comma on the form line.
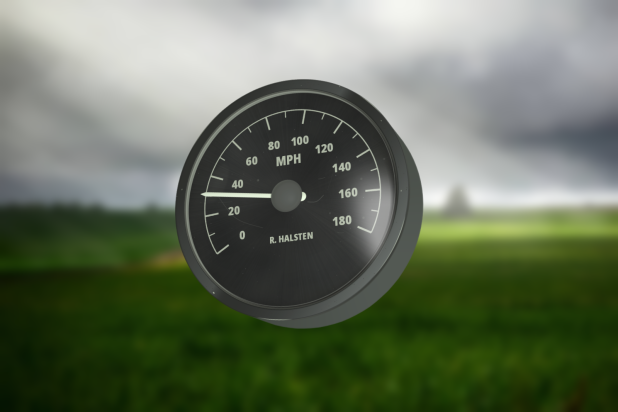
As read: {"value": 30, "unit": "mph"}
